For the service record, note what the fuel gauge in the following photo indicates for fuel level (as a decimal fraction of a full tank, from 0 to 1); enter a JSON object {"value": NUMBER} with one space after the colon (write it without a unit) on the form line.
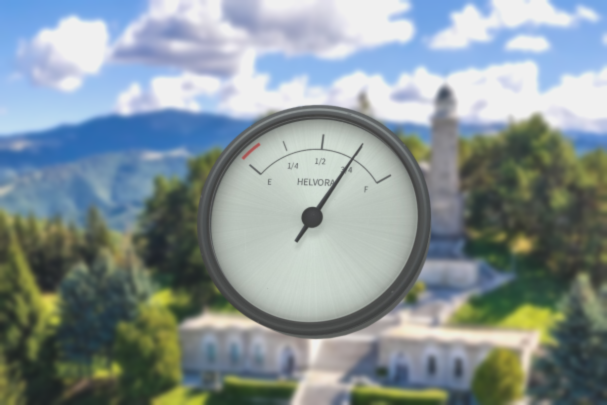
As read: {"value": 0.75}
